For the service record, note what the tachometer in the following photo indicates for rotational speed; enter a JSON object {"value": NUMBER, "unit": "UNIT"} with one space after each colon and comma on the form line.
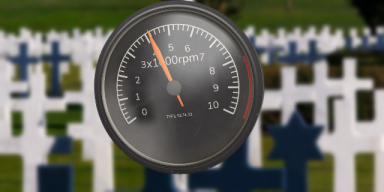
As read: {"value": 4200, "unit": "rpm"}
